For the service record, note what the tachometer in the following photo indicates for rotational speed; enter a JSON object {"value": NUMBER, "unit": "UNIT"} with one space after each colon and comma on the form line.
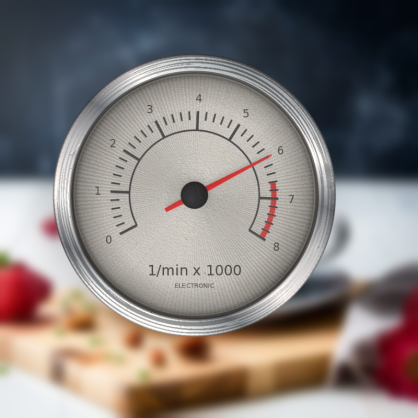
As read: {"value": 6000, "unit": "rpm"}
